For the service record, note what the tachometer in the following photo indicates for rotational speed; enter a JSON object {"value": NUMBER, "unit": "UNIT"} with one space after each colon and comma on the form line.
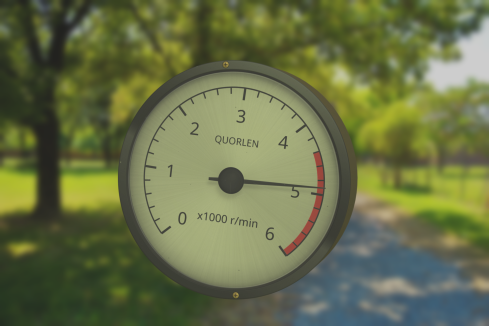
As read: {"value": 4900, "unit": "rpm"}
